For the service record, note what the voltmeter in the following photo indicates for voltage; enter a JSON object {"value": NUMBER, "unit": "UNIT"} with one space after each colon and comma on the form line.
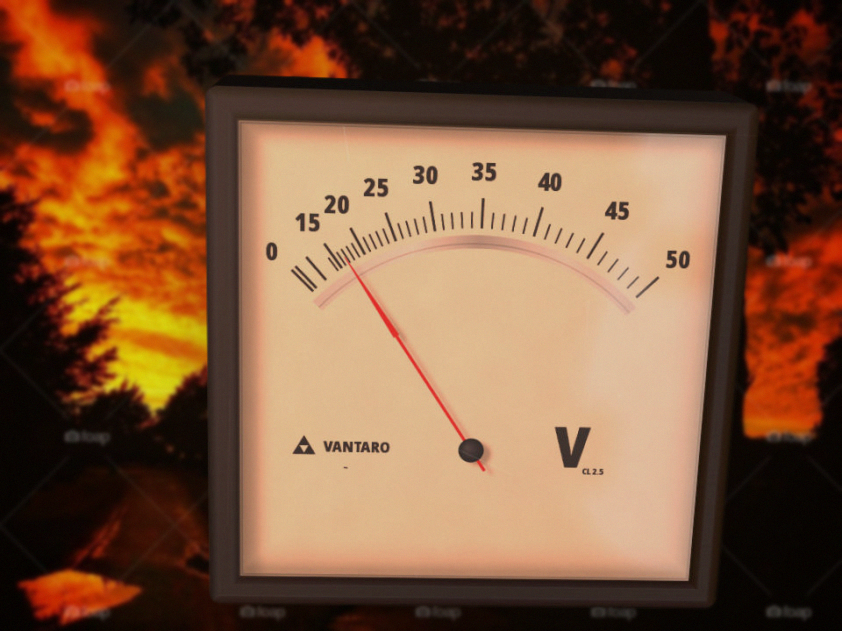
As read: {"value": 17, "unit": "V"}
